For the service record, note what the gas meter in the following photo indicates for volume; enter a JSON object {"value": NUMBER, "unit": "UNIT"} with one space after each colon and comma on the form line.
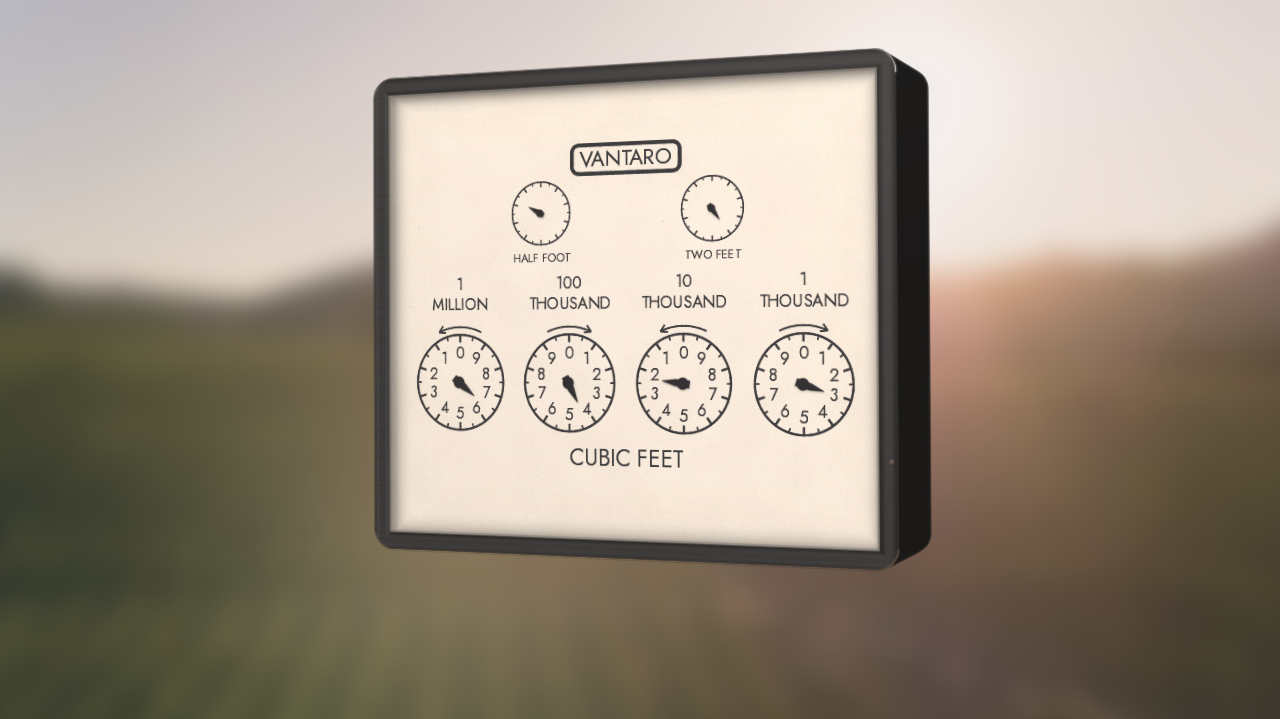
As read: {"value": 642300, "unit": "ft³"}
